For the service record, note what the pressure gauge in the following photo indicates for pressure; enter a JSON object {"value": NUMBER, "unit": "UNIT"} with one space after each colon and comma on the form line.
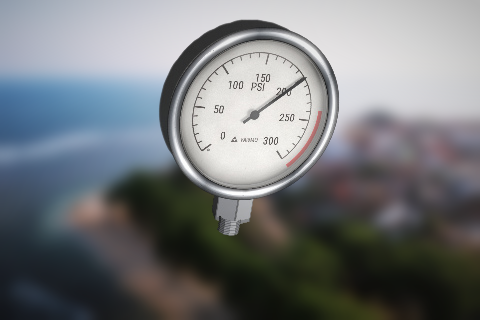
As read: {"value": 200, "unit": "psi"}
